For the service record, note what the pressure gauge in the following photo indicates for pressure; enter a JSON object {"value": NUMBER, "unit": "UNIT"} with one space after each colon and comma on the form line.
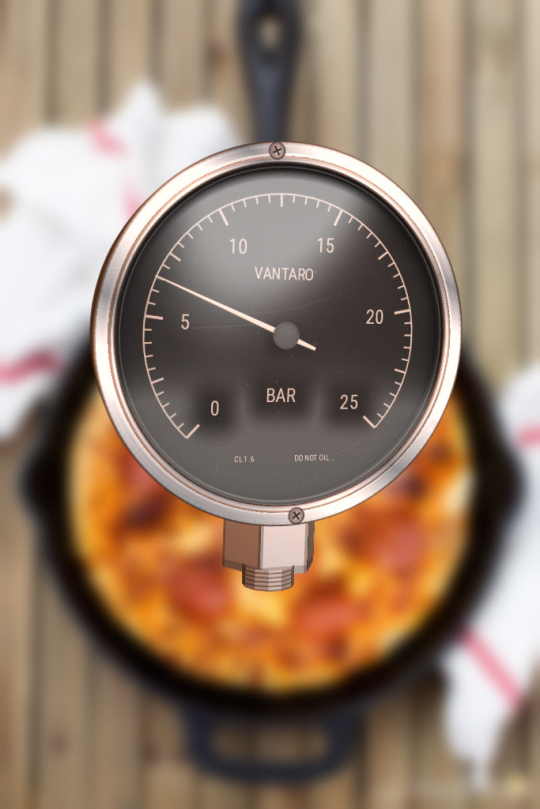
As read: {"value": 6.5, "unit": "bar"}
